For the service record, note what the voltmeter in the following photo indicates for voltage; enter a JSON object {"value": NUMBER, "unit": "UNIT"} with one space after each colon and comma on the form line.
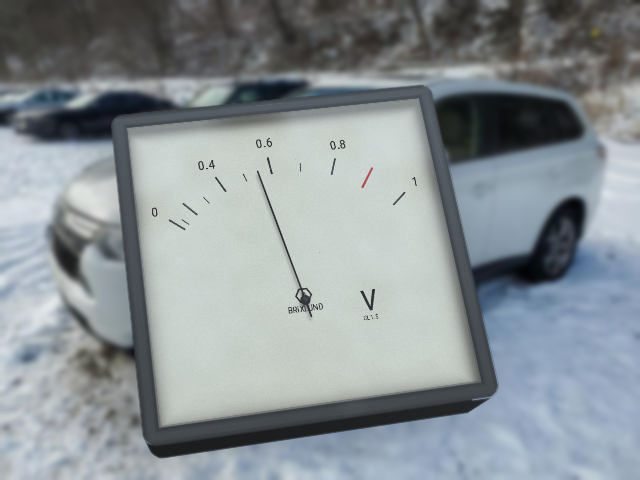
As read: {"value": 0.55, "unit": "V"}
